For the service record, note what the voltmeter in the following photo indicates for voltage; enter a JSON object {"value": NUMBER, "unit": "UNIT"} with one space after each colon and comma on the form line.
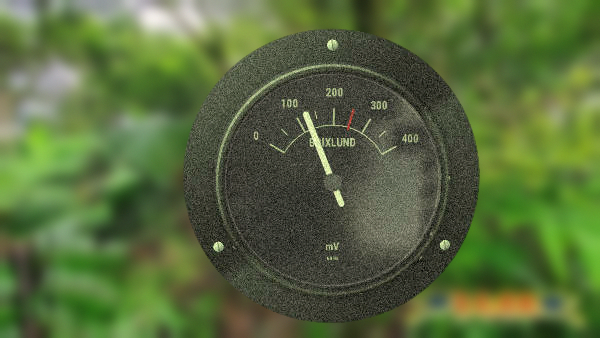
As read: {"value": 125, "unit": "mV"}
